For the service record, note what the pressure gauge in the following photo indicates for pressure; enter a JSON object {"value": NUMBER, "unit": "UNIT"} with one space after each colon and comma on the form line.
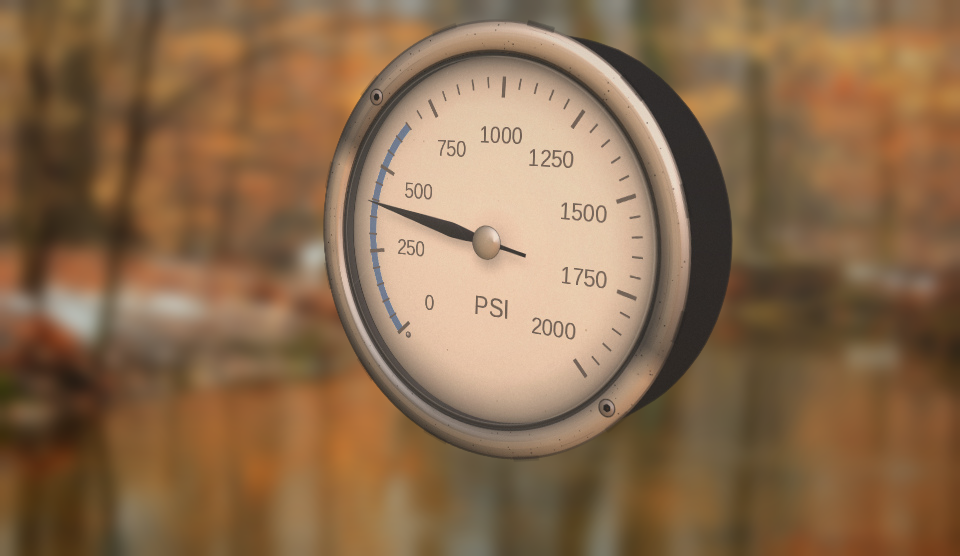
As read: {"value": 400, "unit": "psi"}
